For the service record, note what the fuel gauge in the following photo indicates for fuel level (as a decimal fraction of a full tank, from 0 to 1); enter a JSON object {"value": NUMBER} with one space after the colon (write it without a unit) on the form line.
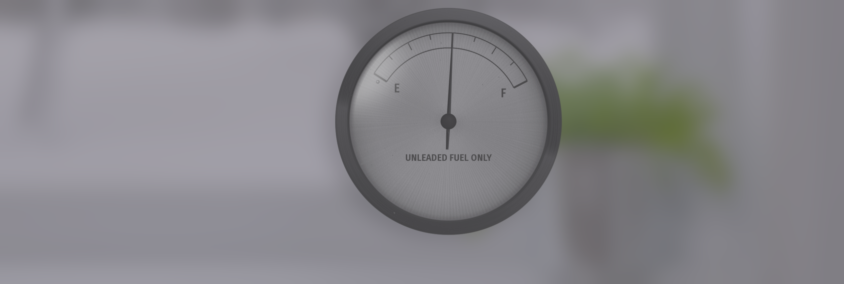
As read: {"value": 0.5}
